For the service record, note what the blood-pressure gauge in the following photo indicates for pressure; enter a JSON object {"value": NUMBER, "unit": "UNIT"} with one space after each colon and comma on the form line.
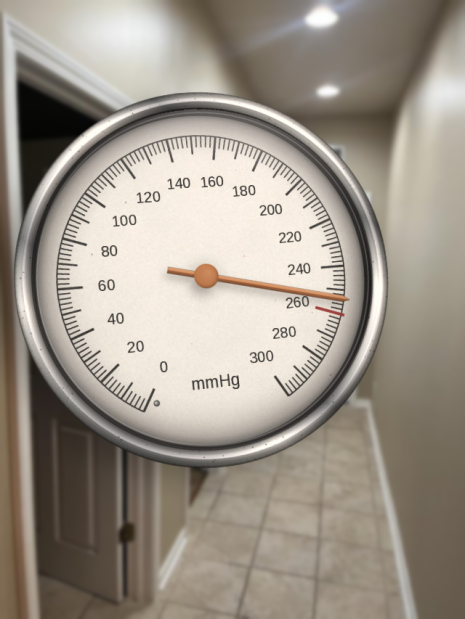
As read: {"value": 254, "unit": "mmHg"}
